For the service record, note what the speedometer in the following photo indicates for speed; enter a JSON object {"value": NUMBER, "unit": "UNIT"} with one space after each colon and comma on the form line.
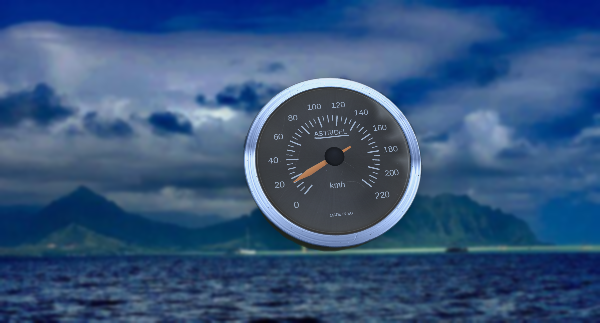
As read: {"value": 15, "unit": "km/h"}
